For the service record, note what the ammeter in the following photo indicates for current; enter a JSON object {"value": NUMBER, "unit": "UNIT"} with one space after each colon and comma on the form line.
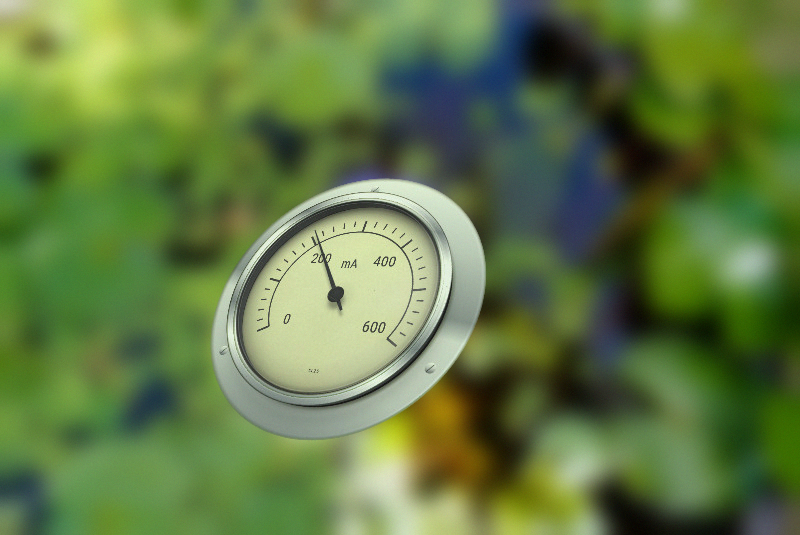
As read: {"value": 210, "unit": "mA"}
